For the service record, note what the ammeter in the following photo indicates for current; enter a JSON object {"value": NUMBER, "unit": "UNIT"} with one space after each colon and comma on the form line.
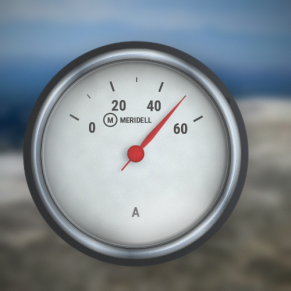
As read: {"value": 50, "unit": "A"}
